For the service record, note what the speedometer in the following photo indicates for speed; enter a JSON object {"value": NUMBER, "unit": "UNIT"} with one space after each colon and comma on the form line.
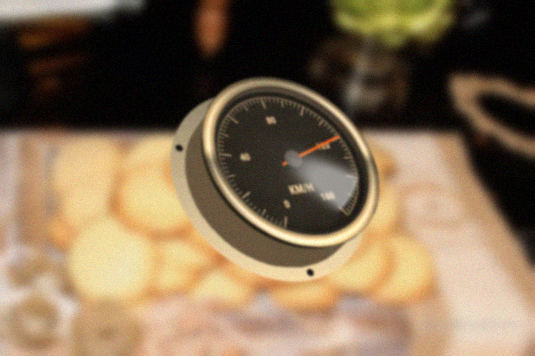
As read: {"value": 120, "unit": "km/h"}
